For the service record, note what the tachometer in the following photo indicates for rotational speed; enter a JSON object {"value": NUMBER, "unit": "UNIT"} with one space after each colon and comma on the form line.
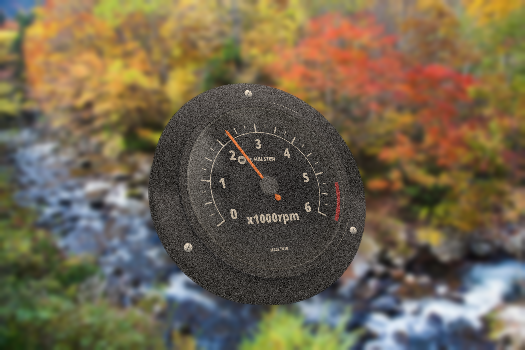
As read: {"value": 2250, "unit": "rpm"}
